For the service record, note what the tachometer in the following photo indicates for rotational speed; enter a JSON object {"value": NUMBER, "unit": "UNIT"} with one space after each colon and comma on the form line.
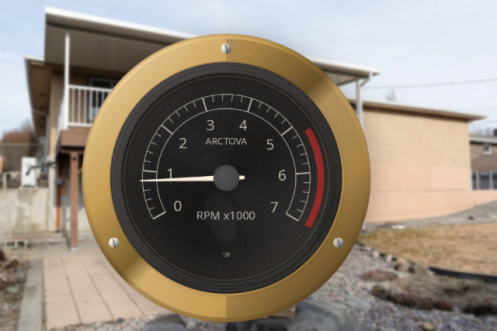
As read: {"value": 800, "unit": "rpm"}
